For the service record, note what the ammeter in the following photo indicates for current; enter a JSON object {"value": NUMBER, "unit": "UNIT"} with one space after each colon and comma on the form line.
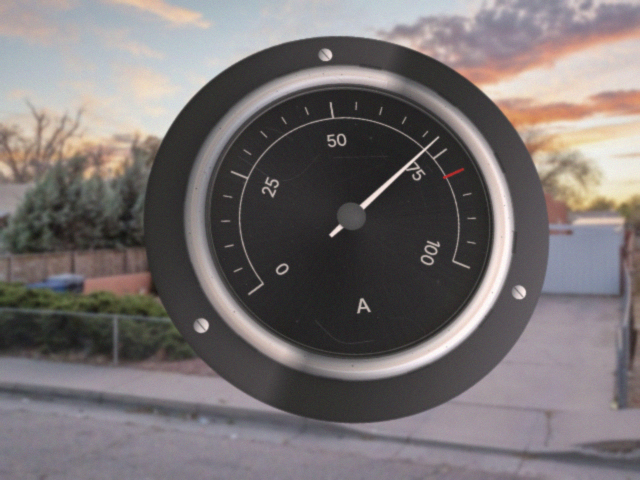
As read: {"value": 72.5, "unit": "A"}
